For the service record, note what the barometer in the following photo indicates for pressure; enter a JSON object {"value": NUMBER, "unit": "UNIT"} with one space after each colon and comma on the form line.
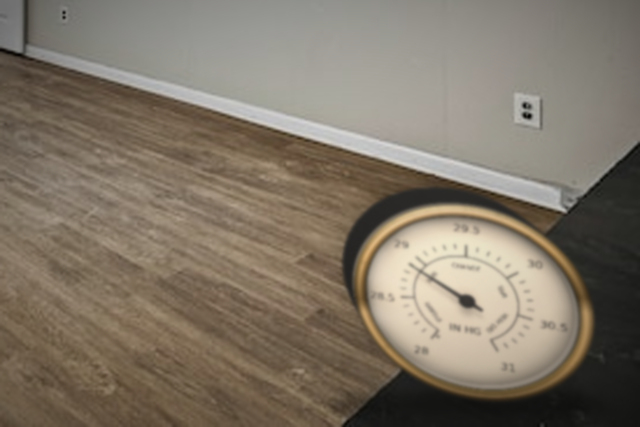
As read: {"value": 28.9, "unit": "inHg"}
